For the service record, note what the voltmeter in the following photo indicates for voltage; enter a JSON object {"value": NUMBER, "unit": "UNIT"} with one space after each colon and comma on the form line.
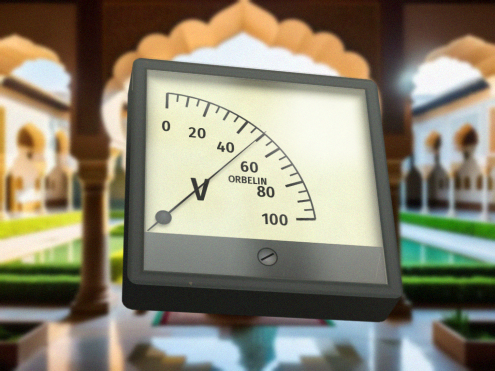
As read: {"value": 50, "unit": "V"}
